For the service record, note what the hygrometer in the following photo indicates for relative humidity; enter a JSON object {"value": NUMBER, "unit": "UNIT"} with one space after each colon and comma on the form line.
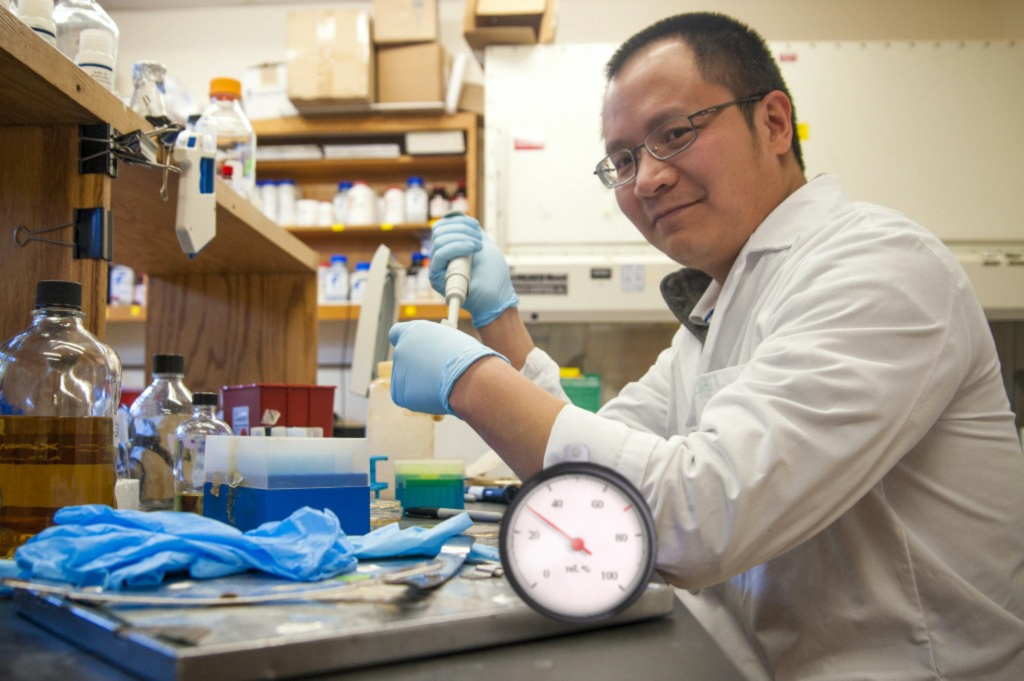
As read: {"value": 30, "unit": "%"}
